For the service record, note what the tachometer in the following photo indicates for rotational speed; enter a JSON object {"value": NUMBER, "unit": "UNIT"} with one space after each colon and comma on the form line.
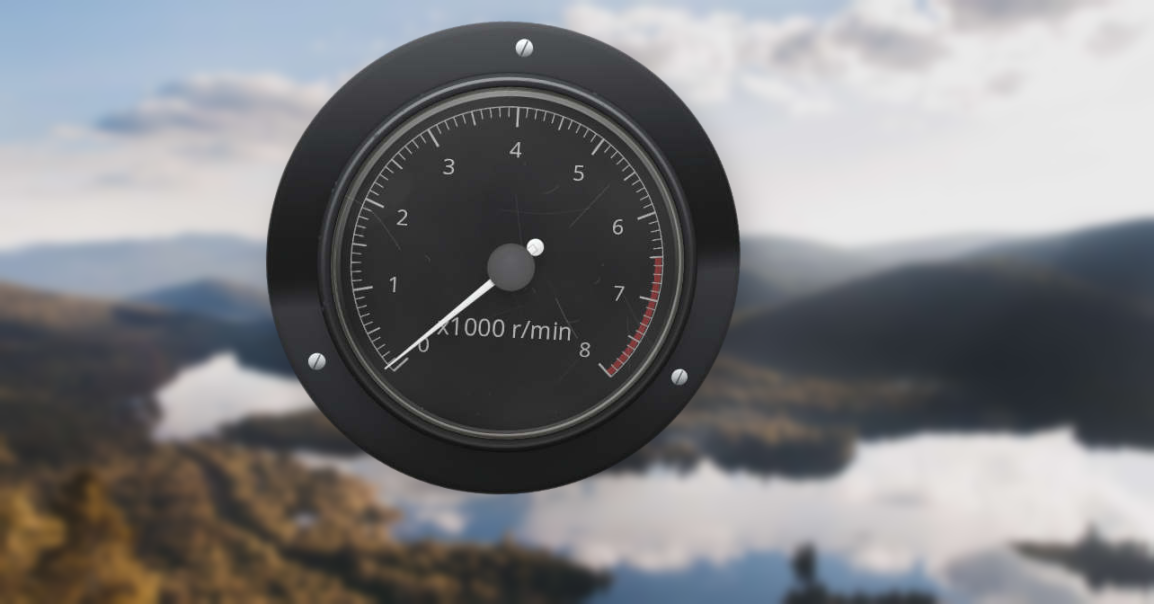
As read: {"value": 100, "unit": "rpm"}
